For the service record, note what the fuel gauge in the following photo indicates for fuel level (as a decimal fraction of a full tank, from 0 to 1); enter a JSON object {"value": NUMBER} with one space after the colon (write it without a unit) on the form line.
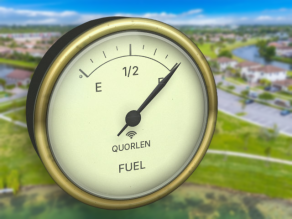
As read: {"value": 1}
